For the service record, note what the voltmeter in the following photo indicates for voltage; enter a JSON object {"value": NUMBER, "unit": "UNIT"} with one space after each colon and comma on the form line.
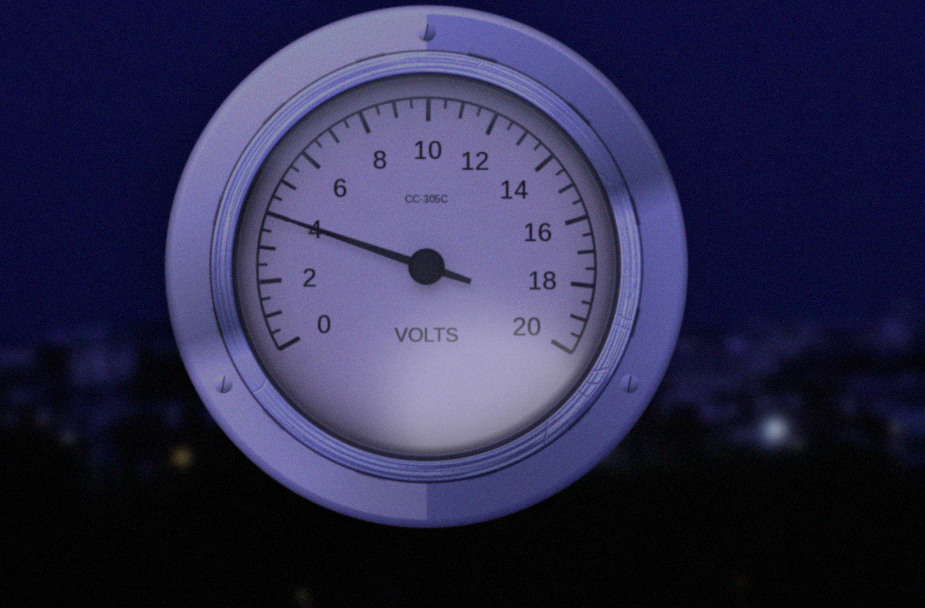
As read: {"value": 4, "unit": "V"}
